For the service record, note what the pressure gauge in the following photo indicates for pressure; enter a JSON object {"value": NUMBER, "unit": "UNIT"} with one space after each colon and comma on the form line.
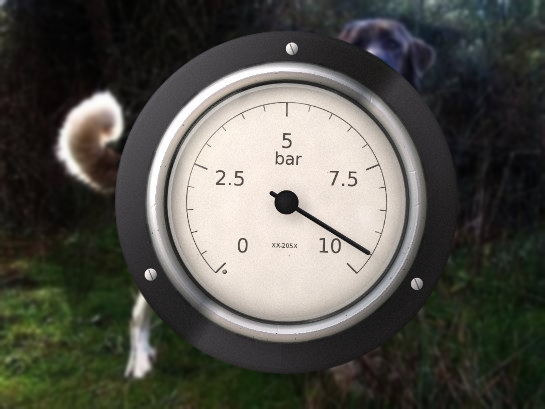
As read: {"value": 9.5, "unit": "bar"}
